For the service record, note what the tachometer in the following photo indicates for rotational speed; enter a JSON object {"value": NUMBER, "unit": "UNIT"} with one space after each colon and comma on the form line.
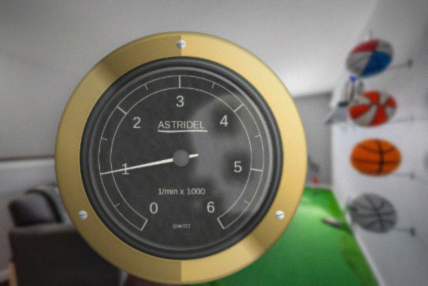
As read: {"value": 1000, "unit": "rpm"}
